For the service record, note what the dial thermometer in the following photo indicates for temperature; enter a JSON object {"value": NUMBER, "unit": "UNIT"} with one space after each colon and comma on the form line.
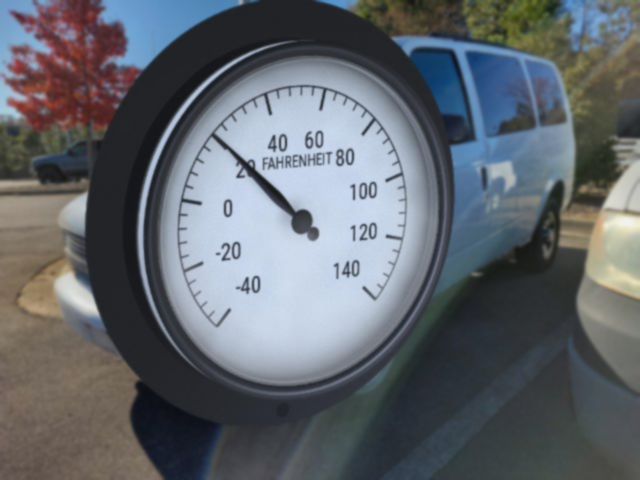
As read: {"value": 20, "unit": "°F"}
